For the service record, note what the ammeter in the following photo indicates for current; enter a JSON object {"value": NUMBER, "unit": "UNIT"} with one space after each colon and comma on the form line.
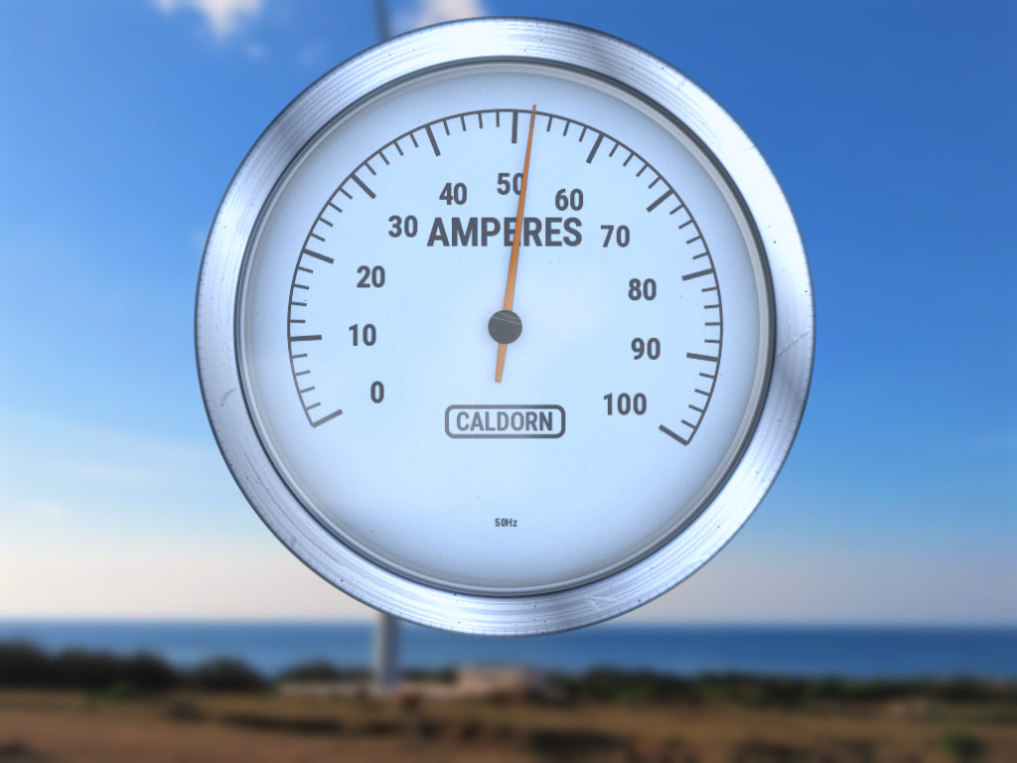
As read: {"value": 52, "unit": "A"}
